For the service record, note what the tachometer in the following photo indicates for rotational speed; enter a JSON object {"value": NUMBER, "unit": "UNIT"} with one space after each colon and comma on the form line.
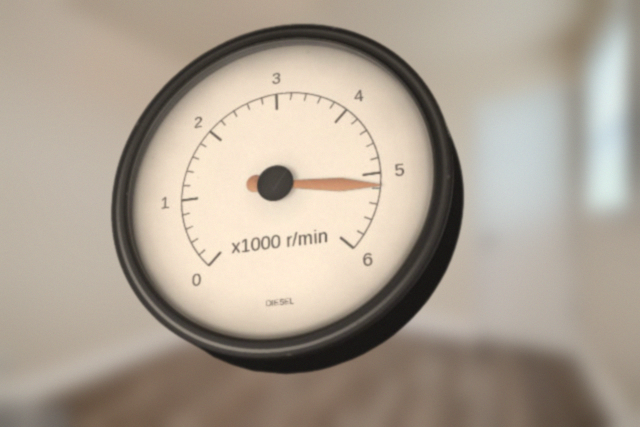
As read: {"value": 5200, "unit": "rpm"}
